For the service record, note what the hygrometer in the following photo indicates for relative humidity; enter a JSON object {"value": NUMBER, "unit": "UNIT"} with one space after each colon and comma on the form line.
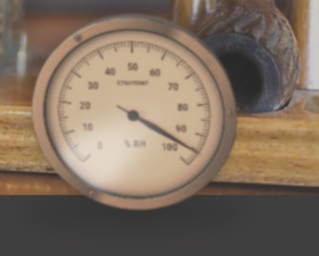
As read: {"value": 95, "unit": "%"}
